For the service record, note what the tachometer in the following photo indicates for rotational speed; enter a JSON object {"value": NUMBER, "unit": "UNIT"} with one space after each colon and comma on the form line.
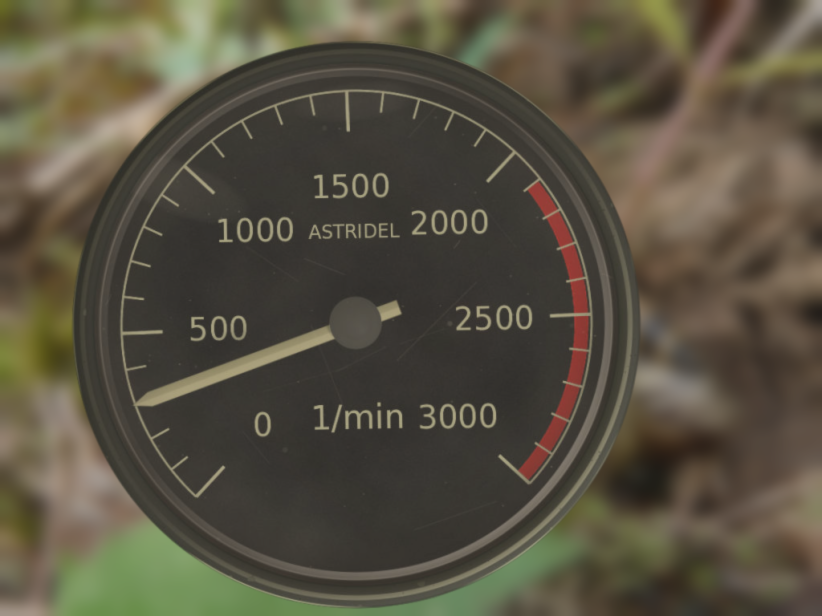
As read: {"value": 300, "unit": "rpm"}
